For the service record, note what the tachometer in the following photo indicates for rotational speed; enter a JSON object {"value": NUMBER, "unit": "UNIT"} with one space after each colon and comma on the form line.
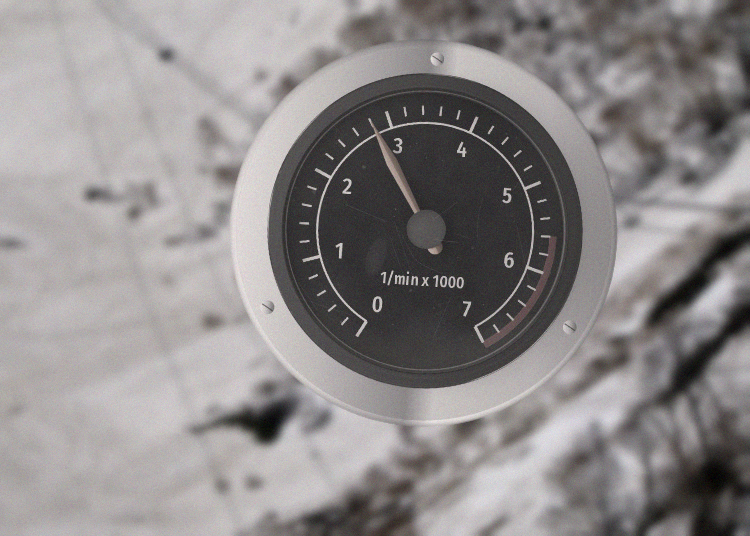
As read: {"value": 2800, "unit": "rpm"}
